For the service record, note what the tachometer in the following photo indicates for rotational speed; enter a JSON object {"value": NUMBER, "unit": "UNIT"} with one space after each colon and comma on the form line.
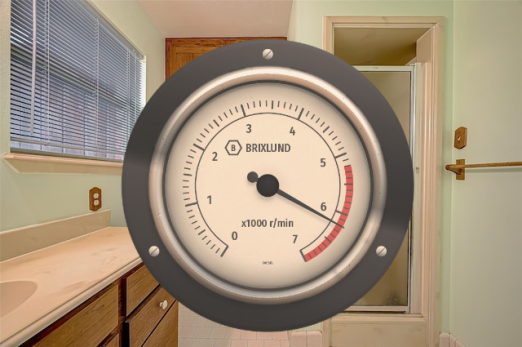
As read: {"value": 6200, "unit": "rpm"}
